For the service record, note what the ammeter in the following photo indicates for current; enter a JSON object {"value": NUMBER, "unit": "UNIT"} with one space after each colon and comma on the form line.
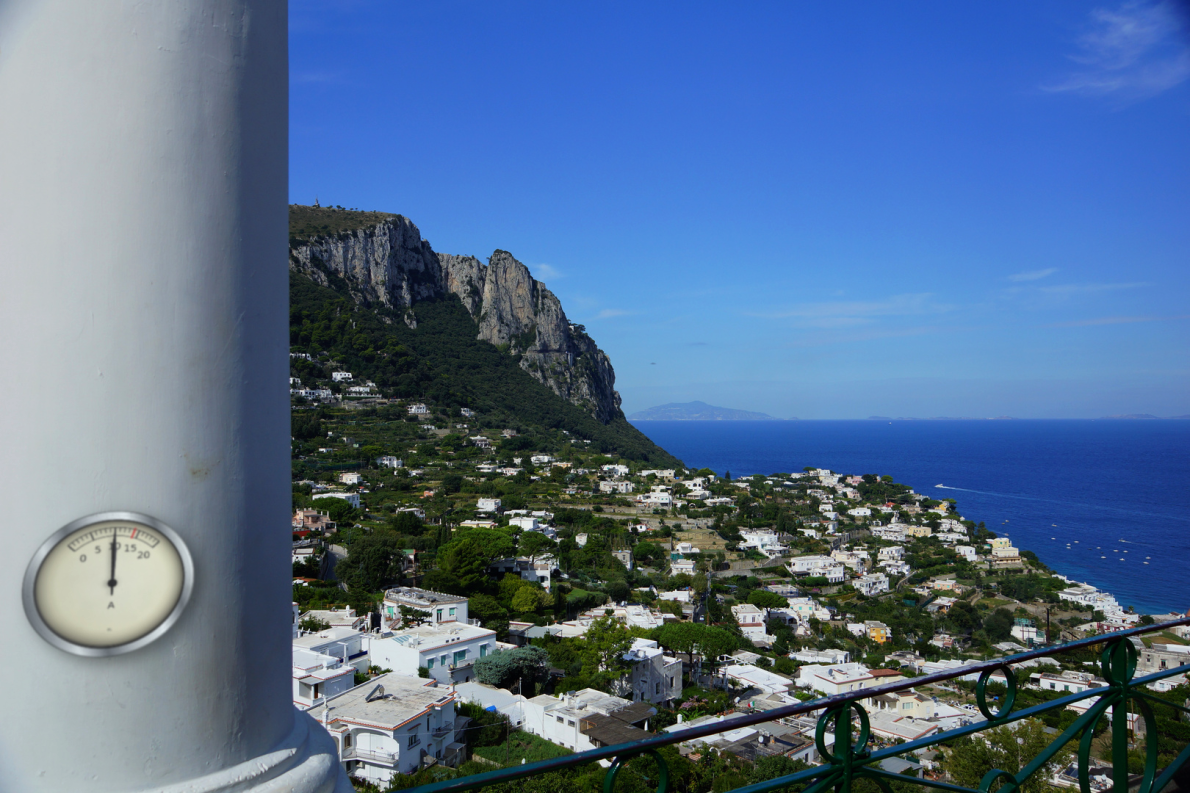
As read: {"value": 10, "unit": "A"}
